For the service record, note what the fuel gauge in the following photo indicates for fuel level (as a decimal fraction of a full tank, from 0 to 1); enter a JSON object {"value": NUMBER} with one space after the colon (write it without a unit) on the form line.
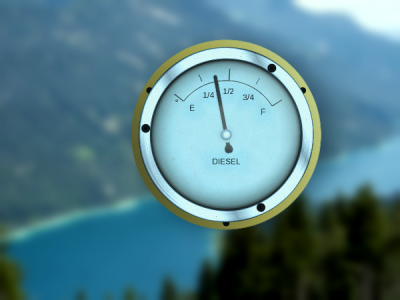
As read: {"value": 0.375}
